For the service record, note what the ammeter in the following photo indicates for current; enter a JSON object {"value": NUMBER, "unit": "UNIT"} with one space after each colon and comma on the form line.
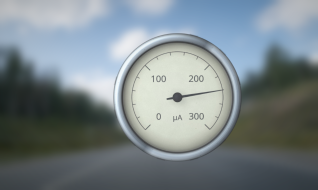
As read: {"value": 240, "unit": "µA"}
